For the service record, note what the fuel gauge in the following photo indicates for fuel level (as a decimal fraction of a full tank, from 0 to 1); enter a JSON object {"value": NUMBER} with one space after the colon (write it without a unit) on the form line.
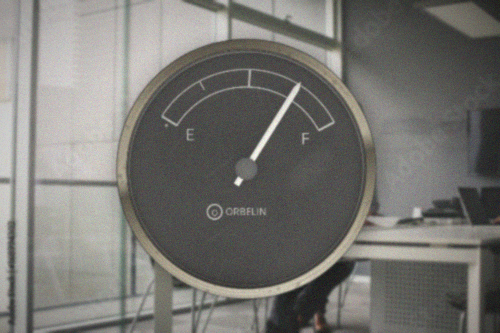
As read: {"value": 0.75}
